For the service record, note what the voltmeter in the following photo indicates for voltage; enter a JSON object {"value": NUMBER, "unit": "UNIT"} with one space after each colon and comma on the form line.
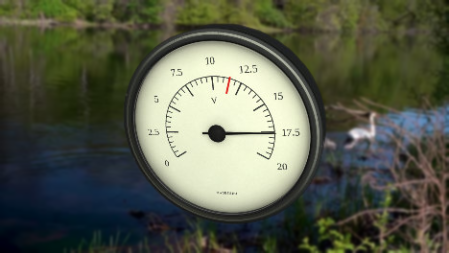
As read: {"value": 17.5, "unit": "V"}
